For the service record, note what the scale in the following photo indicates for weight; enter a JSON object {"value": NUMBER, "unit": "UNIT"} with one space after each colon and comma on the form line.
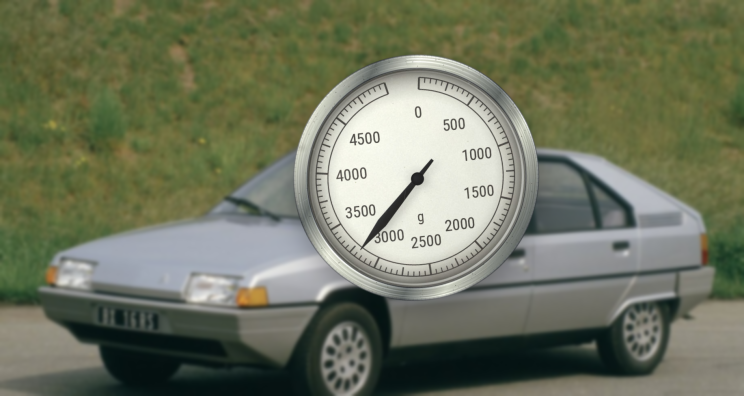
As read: {"value": 3200, "unit": "g"}
